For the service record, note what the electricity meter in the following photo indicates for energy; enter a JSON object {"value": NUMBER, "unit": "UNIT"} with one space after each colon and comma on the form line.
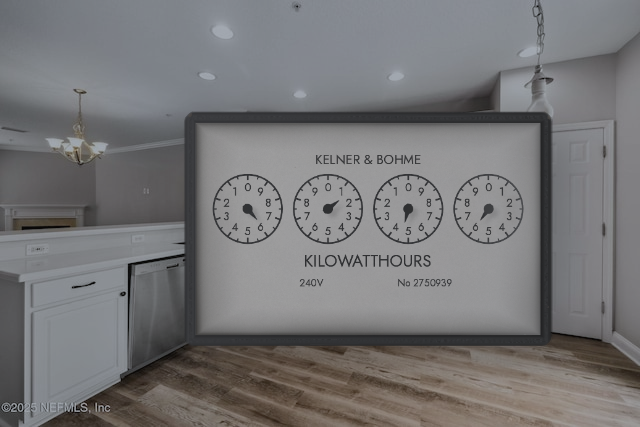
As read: {"value": 6146, "unit": "kWh"}
